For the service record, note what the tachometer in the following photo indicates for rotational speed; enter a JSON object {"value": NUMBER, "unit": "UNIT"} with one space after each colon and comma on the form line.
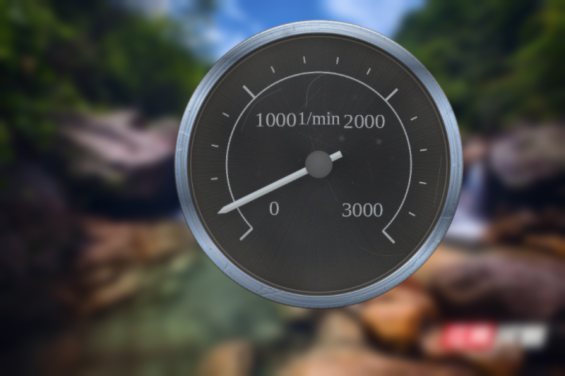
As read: {"value": 200, "unit": "rpm"}
